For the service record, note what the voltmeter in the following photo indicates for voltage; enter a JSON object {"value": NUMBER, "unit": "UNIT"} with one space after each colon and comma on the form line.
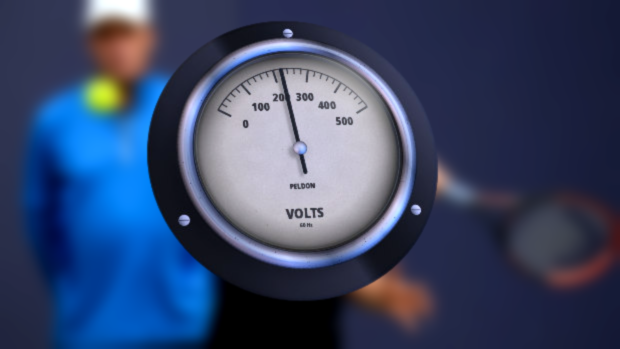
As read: {"value": 220, "unit": "V"}
